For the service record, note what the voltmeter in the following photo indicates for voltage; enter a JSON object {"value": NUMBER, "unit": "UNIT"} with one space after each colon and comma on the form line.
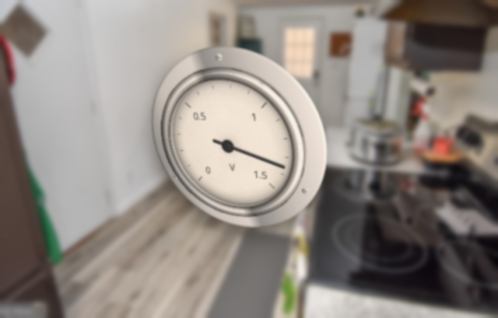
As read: {"value": 1.35, "unit": "V"}
